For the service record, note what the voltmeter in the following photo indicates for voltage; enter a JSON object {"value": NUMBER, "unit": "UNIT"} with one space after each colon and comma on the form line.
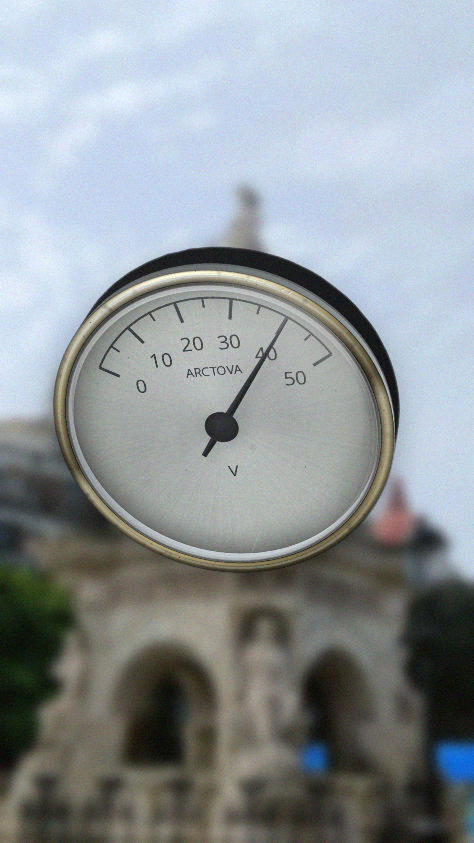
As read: {"value": 40, "unit": "V"}
